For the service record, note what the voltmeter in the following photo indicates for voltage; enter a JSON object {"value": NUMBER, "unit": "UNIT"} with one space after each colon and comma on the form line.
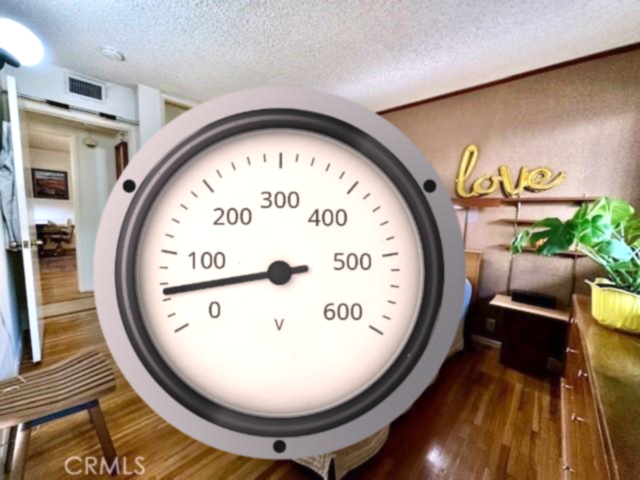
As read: {"value": 50, "unit": "V"}
